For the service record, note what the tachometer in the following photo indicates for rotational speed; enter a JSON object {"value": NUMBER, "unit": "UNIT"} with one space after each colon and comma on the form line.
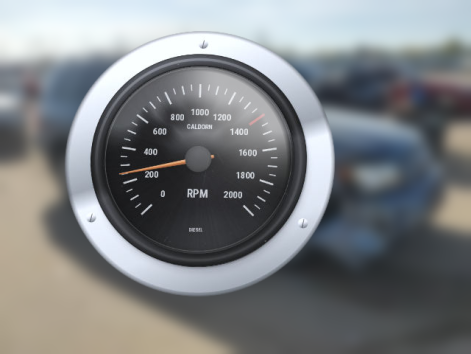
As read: {"value": 250, "unit": "rpm"}
